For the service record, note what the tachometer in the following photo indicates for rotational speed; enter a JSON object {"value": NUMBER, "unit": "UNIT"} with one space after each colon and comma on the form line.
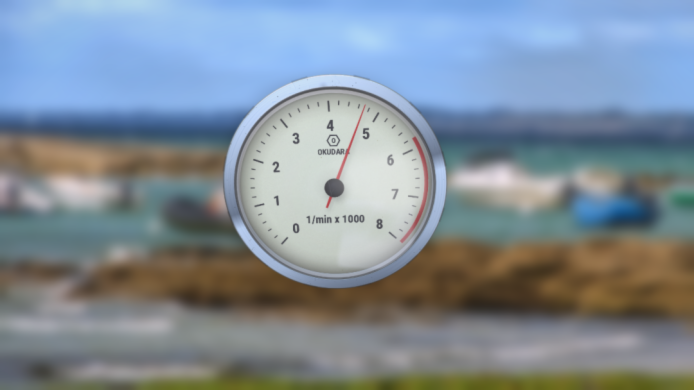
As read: {"value": 4700, "unit": "rpm"}
